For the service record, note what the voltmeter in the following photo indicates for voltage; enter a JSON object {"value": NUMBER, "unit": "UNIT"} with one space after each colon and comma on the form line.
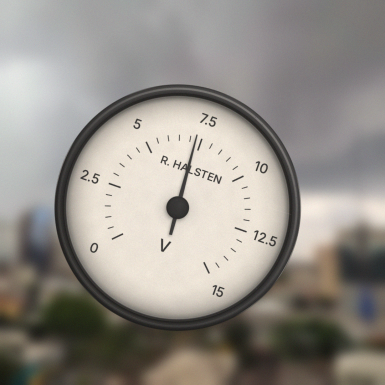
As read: {"value": 7.25, "unit": "V"}
